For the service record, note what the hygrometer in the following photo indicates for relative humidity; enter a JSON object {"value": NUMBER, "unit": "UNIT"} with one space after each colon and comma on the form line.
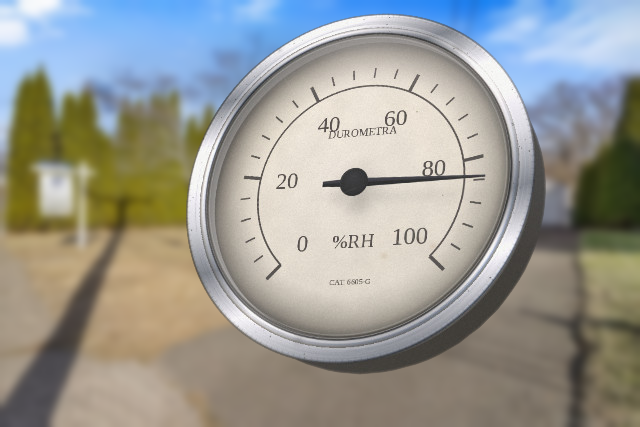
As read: {"value": 84, "unit": "%"}
